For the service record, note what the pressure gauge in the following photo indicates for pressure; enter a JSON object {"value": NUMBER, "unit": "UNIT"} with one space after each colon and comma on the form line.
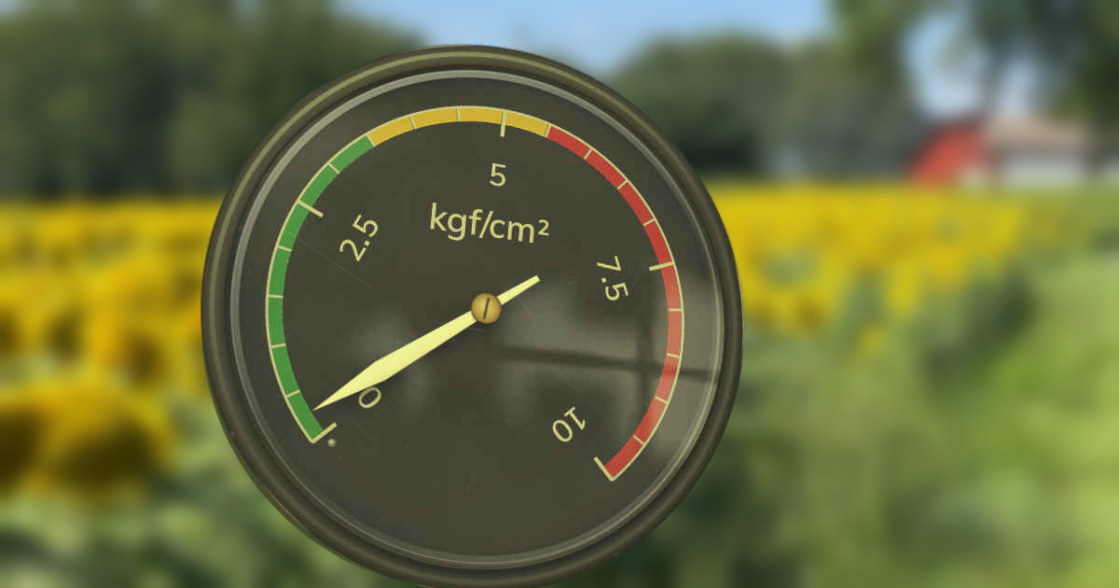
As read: {"value": 0.25, "unit": "kg/cm²"}
